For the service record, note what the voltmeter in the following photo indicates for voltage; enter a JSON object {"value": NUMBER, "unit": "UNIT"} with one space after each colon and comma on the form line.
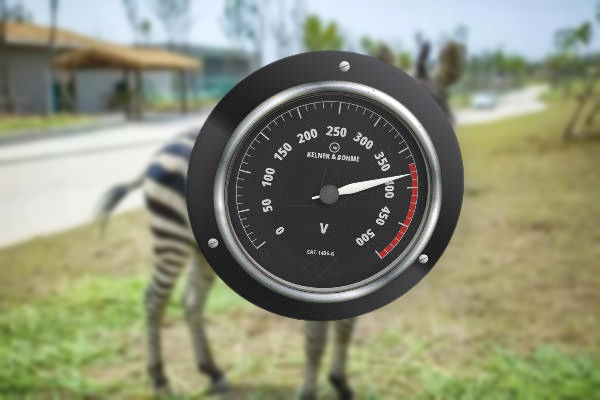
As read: {"value": 380, "unit": "V"}
